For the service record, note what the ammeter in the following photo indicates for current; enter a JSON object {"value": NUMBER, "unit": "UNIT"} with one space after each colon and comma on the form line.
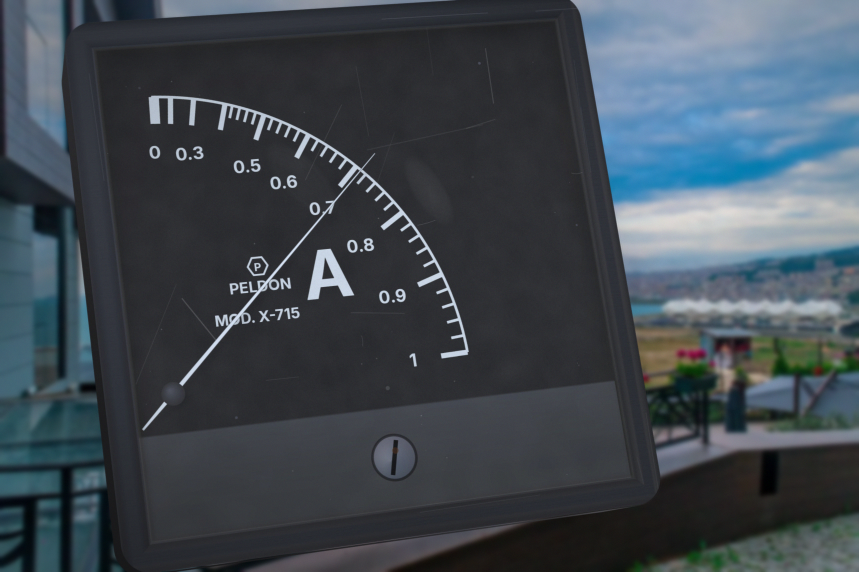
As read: {"value": 0.71, "unit": "A"}
